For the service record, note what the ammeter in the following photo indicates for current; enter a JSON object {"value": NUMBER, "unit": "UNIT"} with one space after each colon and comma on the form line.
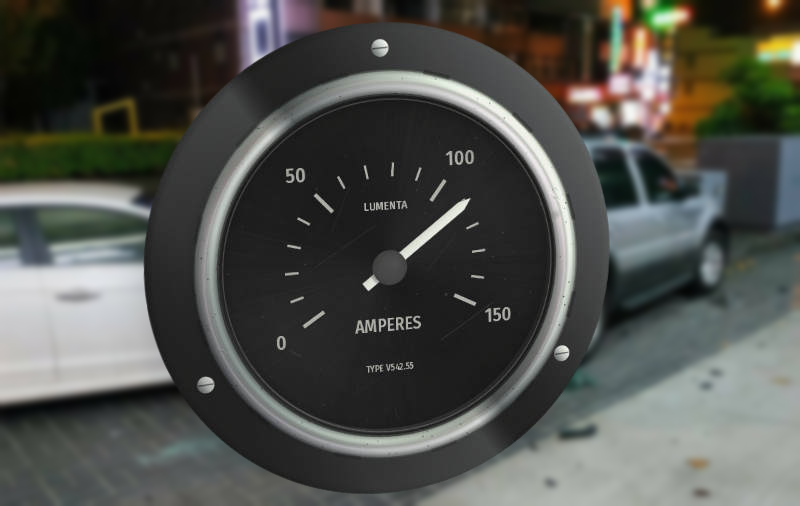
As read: {"value": 110, "unit": "A"}
